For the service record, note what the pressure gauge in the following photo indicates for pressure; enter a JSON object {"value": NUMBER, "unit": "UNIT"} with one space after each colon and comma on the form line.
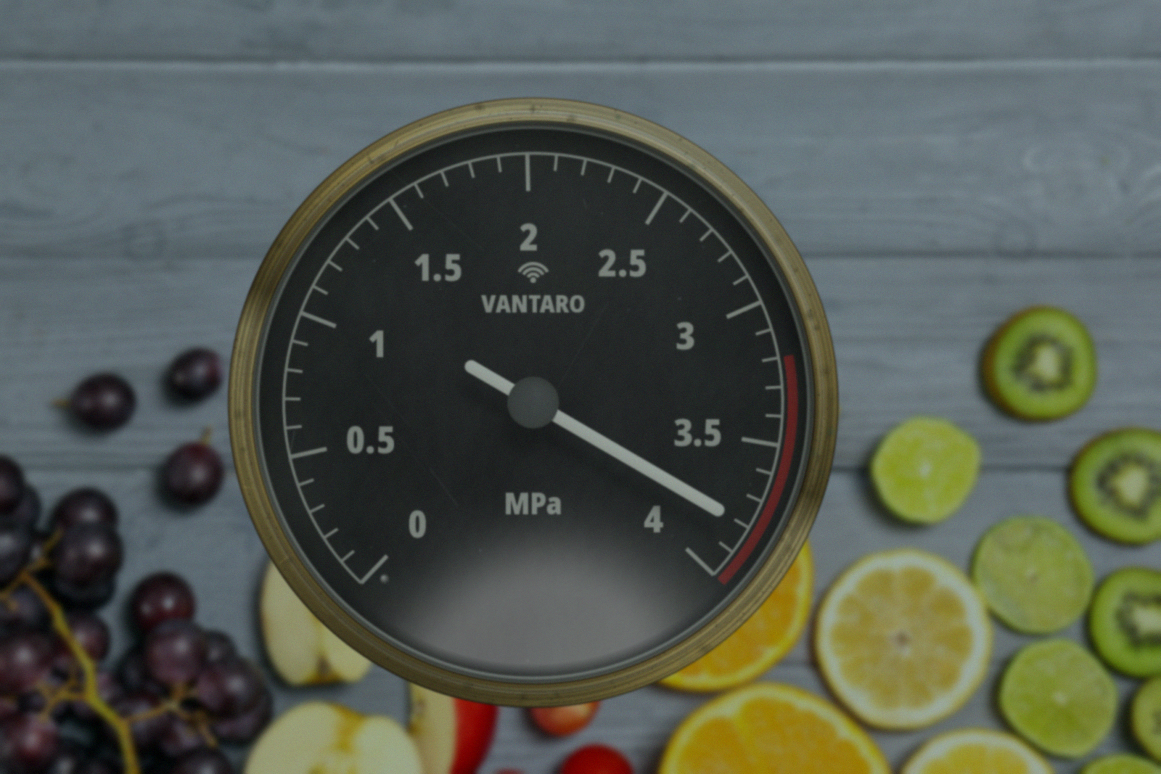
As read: {"value": 3.8, "unit": "MPa"}
